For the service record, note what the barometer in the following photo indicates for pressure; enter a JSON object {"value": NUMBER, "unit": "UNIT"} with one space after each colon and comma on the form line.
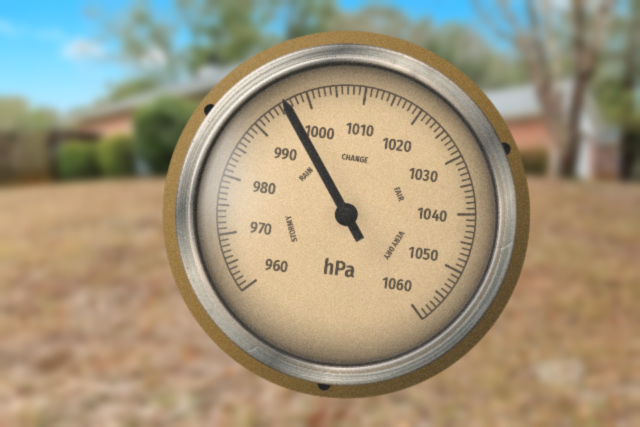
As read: {"value": 996, "unit": "hPa"}
